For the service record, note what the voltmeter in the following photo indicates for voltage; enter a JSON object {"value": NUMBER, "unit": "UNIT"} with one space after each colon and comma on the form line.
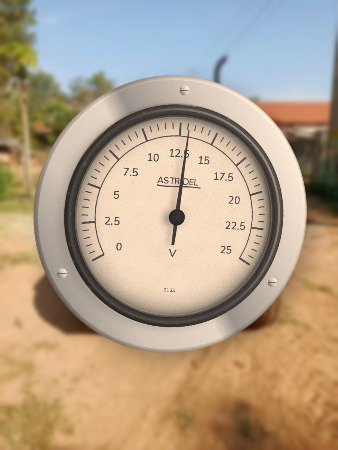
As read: {"value": 13, "unit": "V"}
